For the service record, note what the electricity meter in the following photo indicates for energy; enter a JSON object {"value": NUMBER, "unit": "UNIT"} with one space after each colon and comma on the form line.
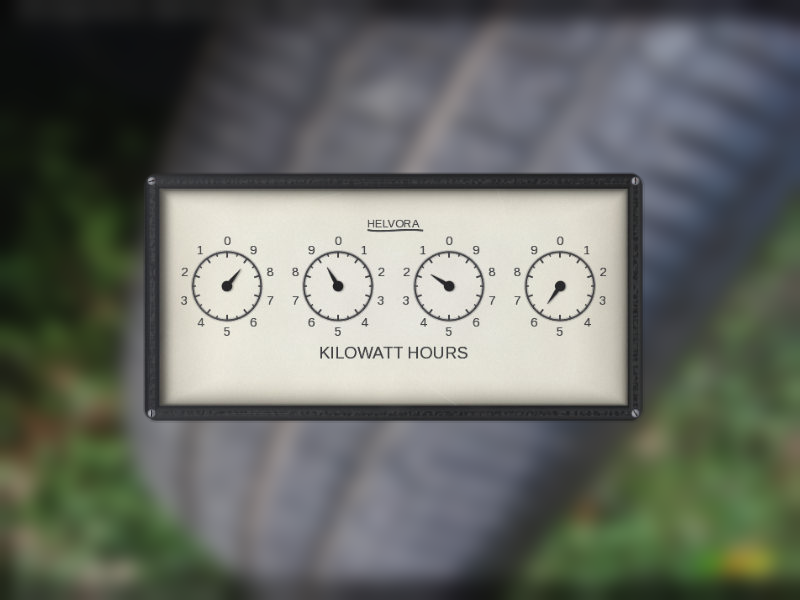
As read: {"value": 8916, "unit": "kWh"}
